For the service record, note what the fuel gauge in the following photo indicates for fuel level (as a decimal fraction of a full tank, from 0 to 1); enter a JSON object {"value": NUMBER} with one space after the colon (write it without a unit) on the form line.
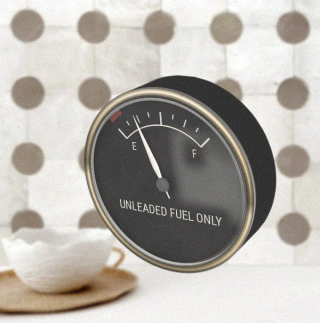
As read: {"value": 0.25}
